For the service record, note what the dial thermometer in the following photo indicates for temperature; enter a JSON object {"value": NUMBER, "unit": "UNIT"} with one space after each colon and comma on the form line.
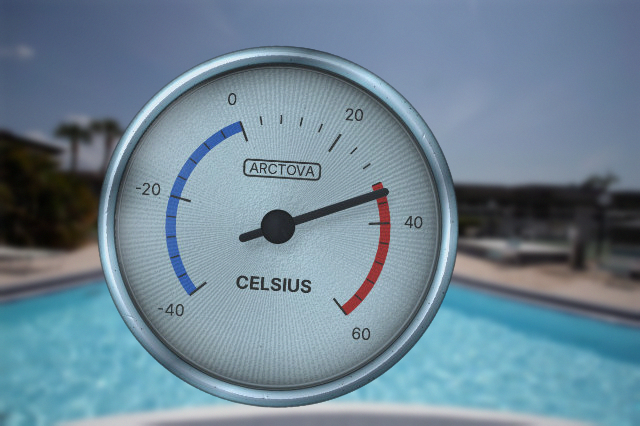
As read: {"value": 34, "unit": "°C"}
